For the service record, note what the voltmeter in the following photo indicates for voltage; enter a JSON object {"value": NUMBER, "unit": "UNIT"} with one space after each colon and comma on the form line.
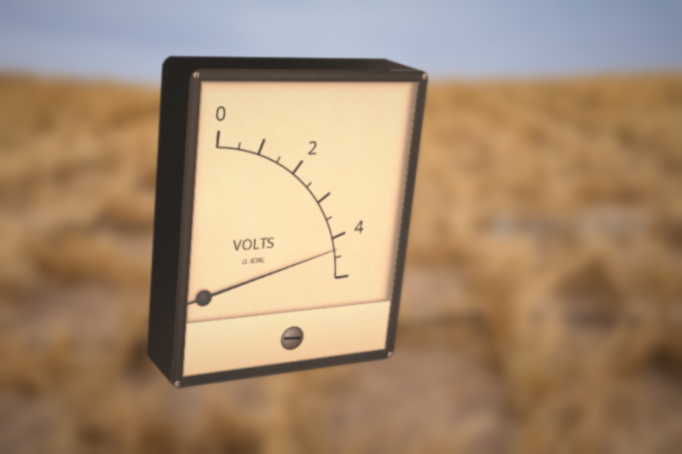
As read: {"value": 4.25, "unit": "V"}
